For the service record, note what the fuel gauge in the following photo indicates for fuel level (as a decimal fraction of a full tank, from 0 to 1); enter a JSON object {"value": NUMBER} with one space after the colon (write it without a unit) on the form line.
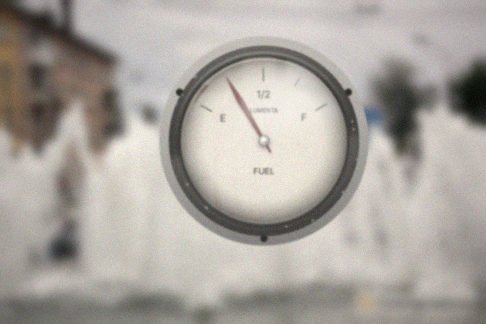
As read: {"value": 0.25}
